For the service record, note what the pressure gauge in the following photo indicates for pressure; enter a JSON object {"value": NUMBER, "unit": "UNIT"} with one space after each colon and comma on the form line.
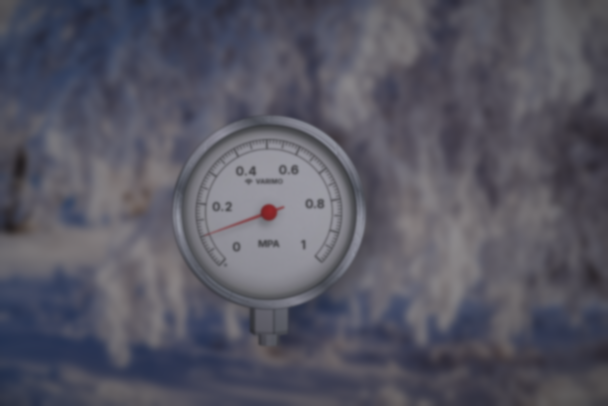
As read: {"value": 0.1, "unit": "MPa"}
